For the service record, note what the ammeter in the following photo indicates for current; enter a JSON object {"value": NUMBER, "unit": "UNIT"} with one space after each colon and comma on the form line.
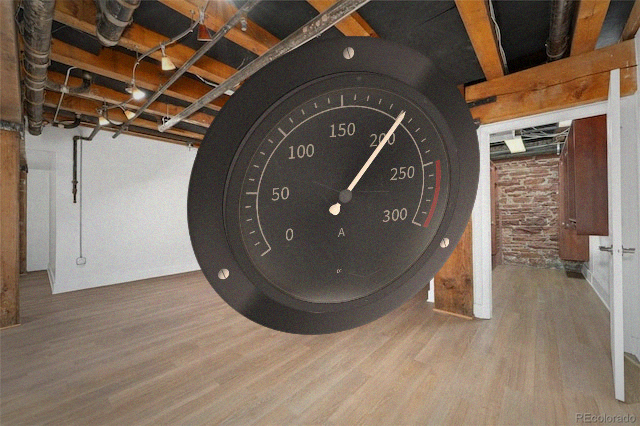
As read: {"value": 200, "unit": "A"}
